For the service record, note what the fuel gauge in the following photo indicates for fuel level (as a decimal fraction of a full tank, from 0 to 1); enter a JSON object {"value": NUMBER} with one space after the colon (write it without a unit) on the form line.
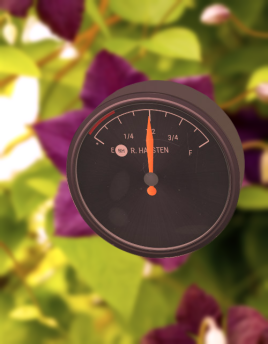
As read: {"value": 0.5}
